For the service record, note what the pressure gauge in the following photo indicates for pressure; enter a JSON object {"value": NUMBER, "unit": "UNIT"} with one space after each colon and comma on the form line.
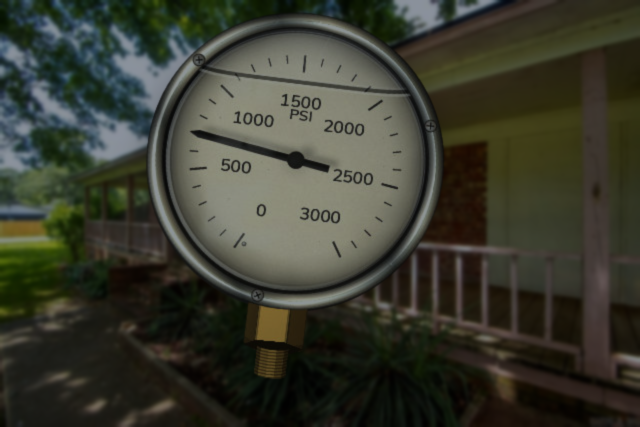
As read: {"value": 700, "unit": "psi"}
